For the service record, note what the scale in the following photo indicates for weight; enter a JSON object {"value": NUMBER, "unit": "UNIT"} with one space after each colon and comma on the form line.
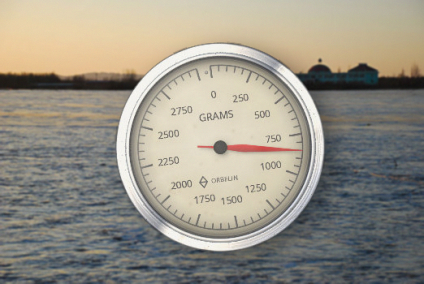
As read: {"value": 850, "unit": "g"}
